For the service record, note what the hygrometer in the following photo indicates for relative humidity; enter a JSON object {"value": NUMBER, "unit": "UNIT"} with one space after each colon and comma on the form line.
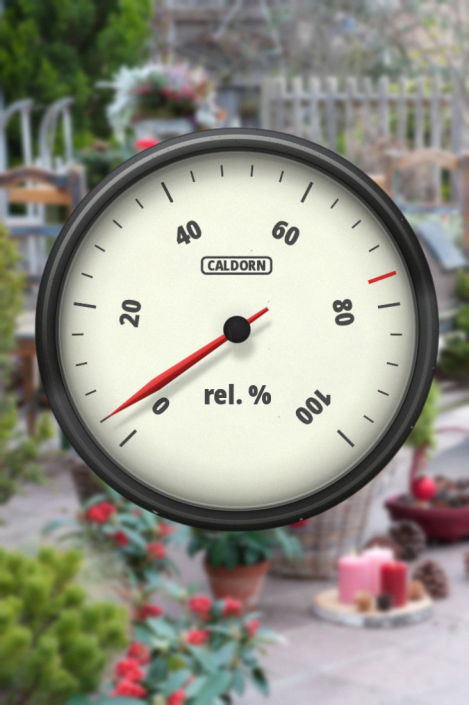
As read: {"value": 4, "unit": "%"}
